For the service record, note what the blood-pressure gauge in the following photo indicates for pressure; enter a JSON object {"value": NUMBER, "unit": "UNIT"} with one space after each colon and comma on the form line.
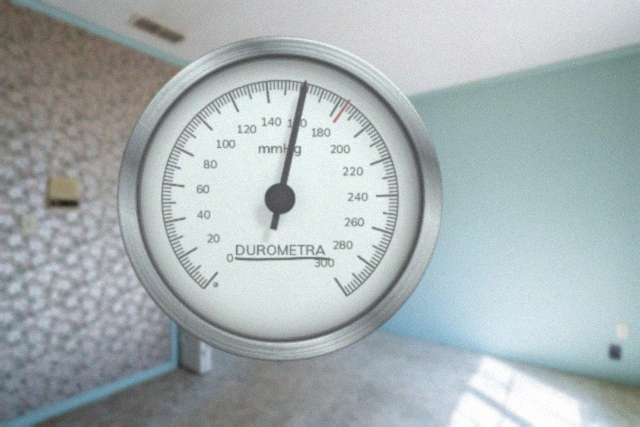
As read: {"value": 160, "unit": "mmHg"}
